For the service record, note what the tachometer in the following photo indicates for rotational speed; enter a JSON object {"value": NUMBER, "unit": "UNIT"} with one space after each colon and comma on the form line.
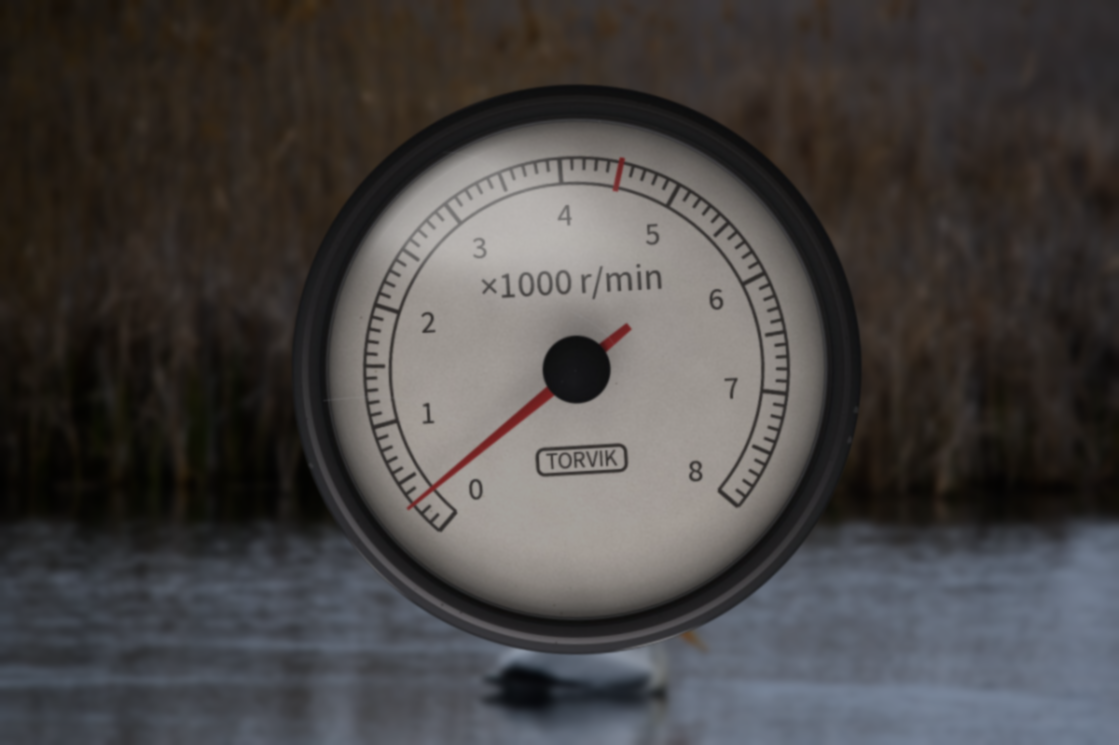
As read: {"value": 300, "unit": "rpm"}
